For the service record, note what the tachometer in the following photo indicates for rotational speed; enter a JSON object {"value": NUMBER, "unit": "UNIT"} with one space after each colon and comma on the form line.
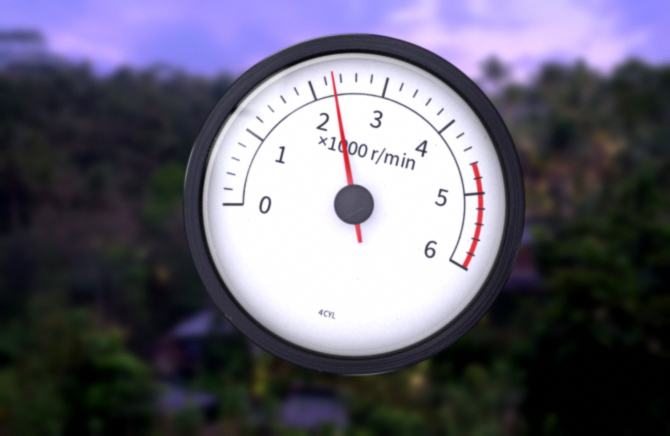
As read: {"value": 2300, "unit": "rpm"}
